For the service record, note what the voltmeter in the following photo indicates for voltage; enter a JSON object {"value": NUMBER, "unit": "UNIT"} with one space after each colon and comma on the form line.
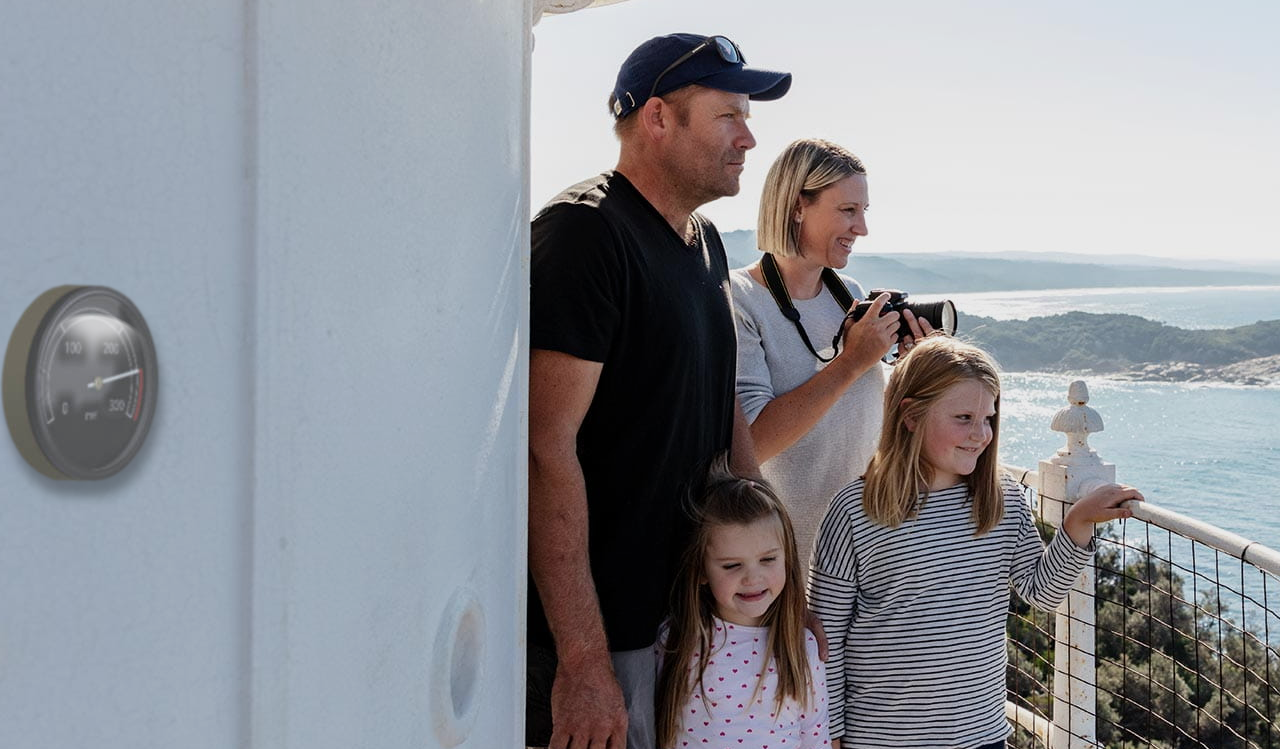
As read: {"value": 250, "unit": "mV"}
